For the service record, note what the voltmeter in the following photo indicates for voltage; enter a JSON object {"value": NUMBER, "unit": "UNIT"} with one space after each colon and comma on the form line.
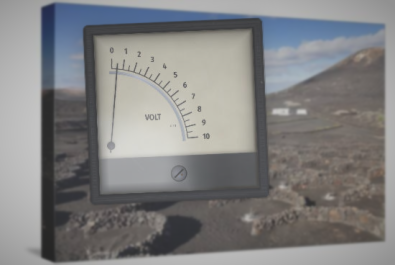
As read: {"value": 0.5, "unit": "V"}
